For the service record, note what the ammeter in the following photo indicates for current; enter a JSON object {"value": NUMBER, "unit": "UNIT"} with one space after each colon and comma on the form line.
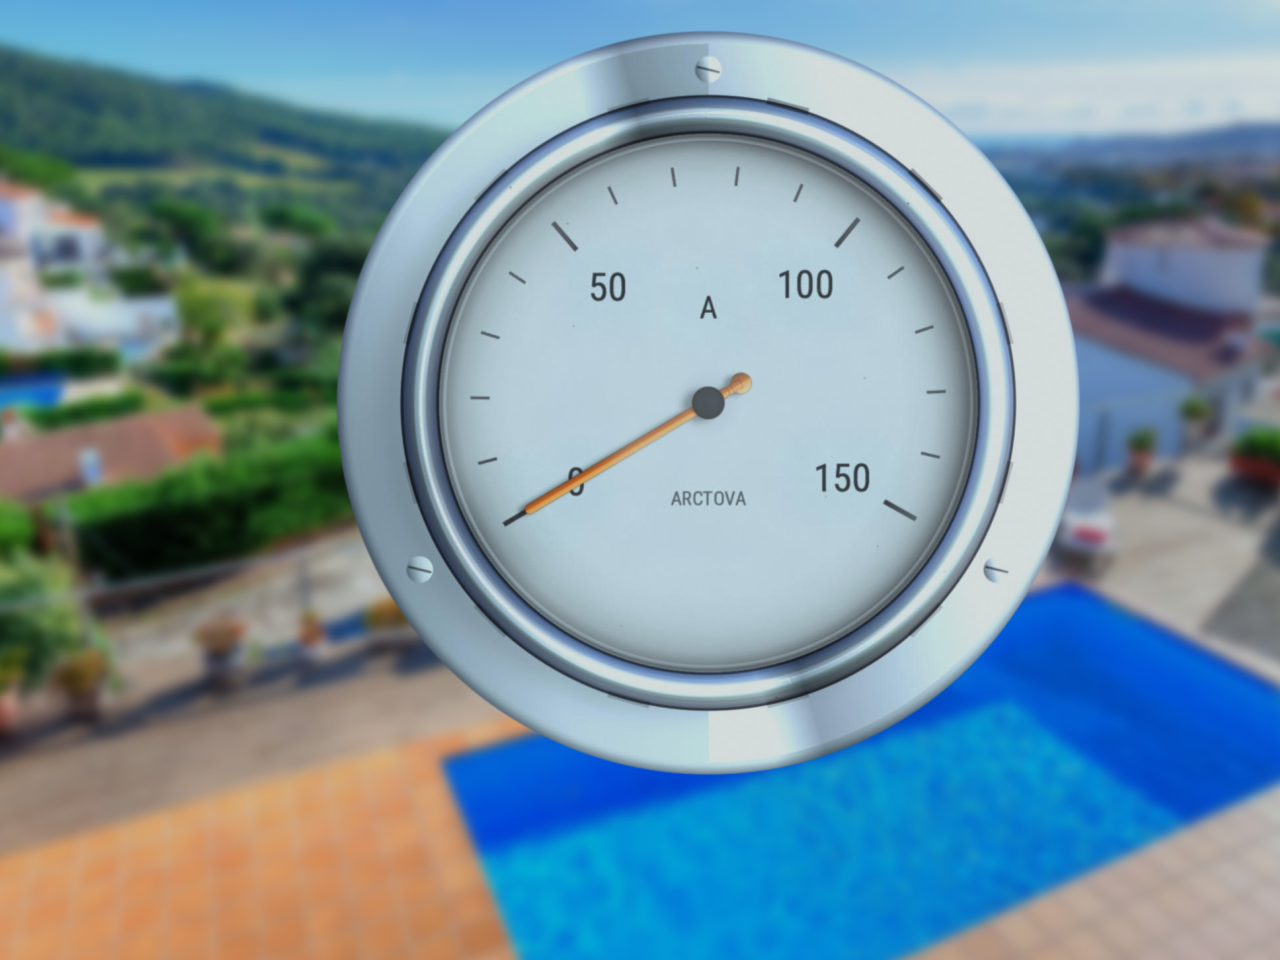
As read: {"value": 0, "unit": "A"}
